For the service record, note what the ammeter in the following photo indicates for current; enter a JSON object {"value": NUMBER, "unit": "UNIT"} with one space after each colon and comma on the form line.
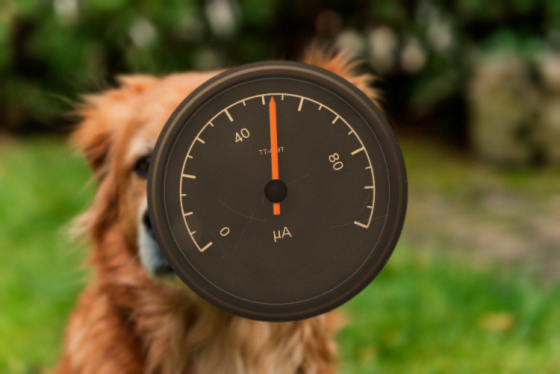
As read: {"value": 52.5, "unit": "µA"}
